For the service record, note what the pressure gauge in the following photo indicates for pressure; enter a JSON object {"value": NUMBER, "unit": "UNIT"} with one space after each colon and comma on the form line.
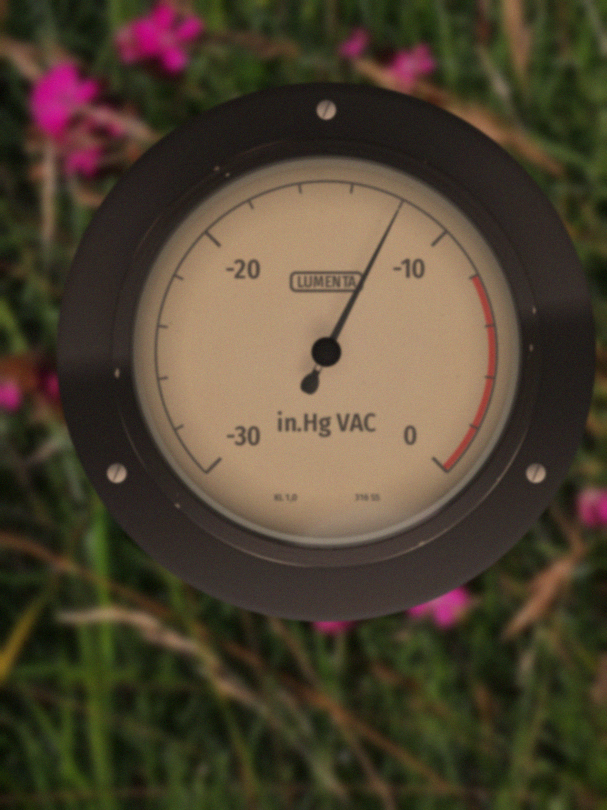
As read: {"value": -12, "unit": "inHg"}
